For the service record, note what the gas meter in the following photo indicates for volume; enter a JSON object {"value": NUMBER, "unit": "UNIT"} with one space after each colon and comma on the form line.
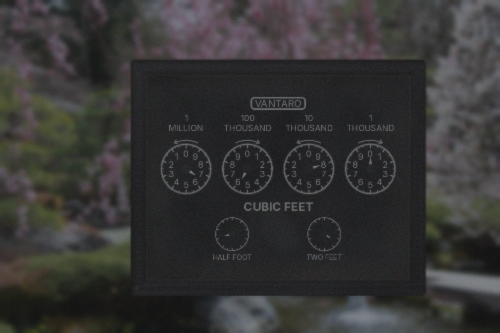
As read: {"value": 658000, "unit": "ft³"}
